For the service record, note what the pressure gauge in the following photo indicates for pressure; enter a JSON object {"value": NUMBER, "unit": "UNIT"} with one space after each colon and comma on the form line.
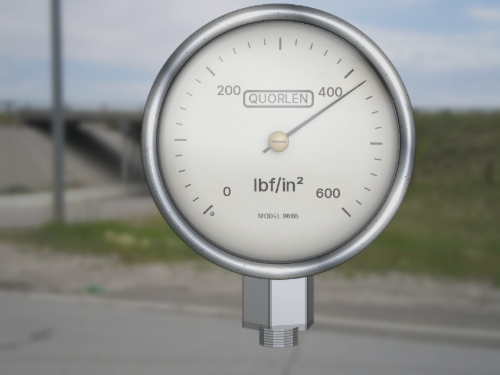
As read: {"value": 420, "unit": "psi"}
